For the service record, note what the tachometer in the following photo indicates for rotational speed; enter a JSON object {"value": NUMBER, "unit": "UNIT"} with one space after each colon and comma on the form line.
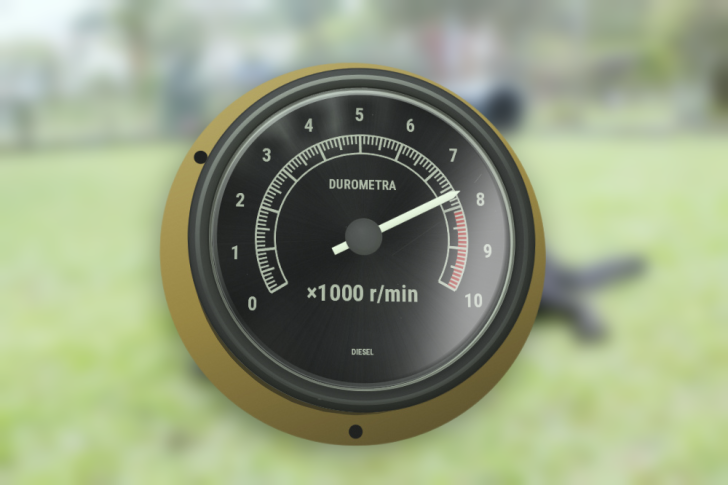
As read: {"value": 7700, "unit": "rpm"}
